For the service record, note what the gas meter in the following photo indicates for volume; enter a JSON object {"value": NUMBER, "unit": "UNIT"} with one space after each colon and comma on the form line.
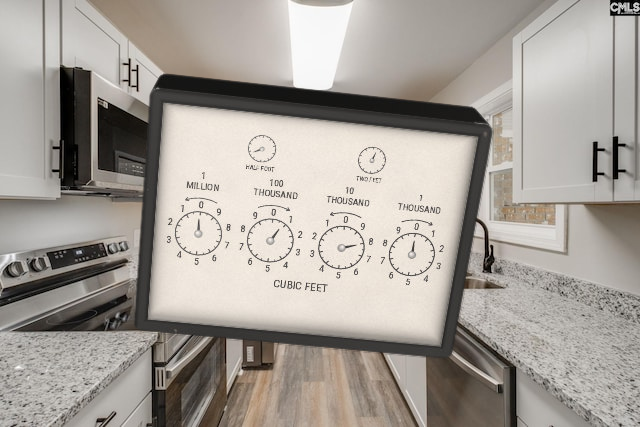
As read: {"value": 8000, "unit": "ft³"}
